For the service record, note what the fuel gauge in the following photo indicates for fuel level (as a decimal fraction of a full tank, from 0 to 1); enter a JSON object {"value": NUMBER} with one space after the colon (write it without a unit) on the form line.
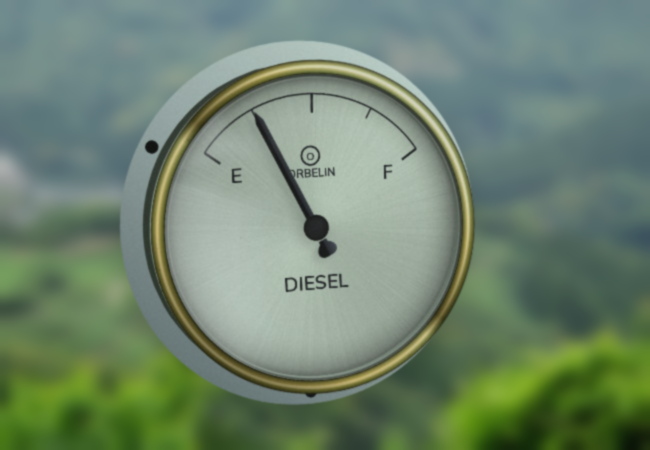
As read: {"value": 0.25}
